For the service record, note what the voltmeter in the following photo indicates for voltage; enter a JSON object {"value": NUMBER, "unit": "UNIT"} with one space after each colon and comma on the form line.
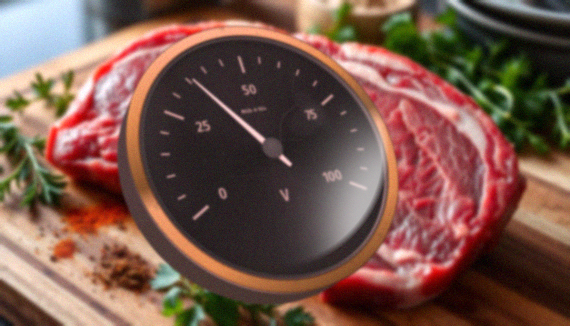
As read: {"value": 35, "unit": "V"}
